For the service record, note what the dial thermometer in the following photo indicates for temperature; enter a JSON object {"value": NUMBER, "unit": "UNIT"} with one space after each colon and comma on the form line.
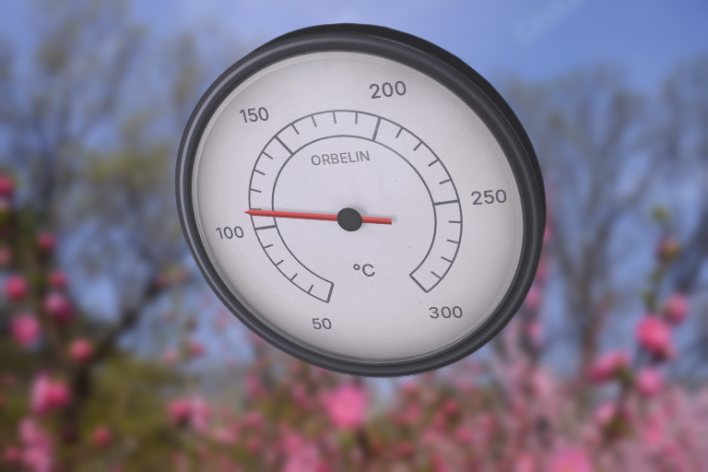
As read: {"value": 110, "unit": "°C"}
